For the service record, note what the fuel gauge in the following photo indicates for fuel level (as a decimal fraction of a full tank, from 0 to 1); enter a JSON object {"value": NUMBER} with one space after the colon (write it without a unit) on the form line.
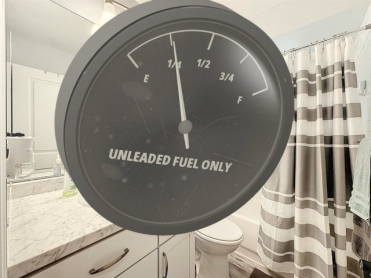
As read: {"value": 0.25}
